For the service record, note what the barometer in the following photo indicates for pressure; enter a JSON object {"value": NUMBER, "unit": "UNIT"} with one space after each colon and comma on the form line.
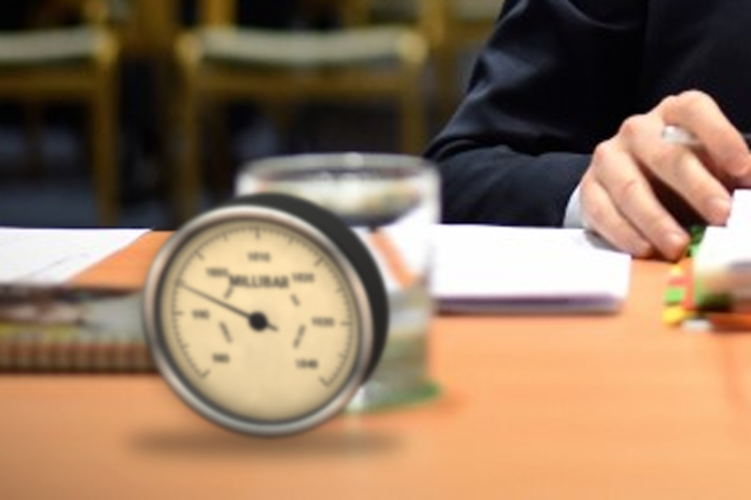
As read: {"value": 995, "unit": "mbar"}
